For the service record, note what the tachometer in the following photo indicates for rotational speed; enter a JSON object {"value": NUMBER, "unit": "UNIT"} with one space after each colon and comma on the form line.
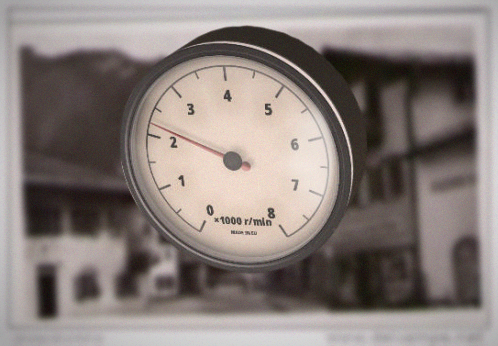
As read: {"value": 2250, "unit": "rpm"}
